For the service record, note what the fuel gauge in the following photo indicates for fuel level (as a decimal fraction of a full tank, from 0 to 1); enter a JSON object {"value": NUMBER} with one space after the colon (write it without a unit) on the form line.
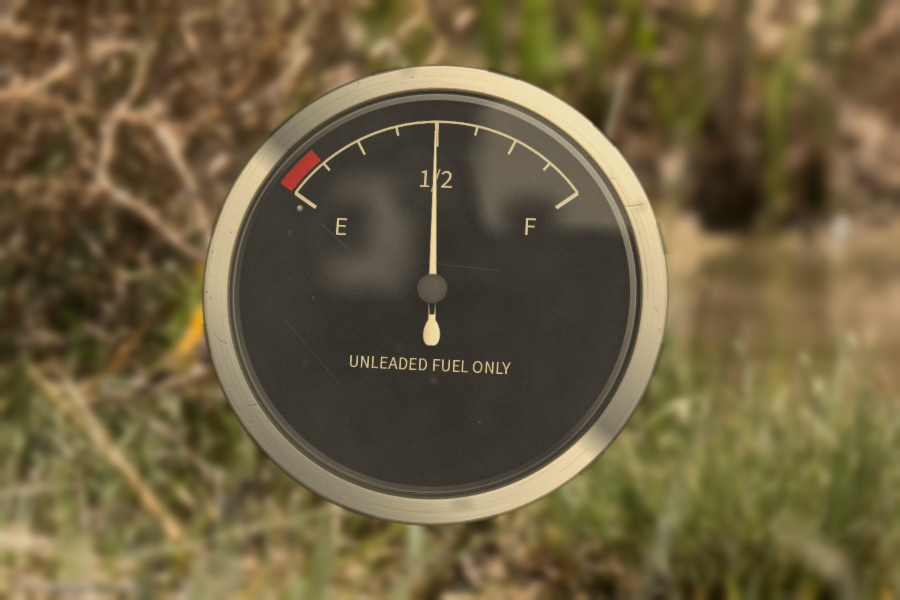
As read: {"value": 0.5}
